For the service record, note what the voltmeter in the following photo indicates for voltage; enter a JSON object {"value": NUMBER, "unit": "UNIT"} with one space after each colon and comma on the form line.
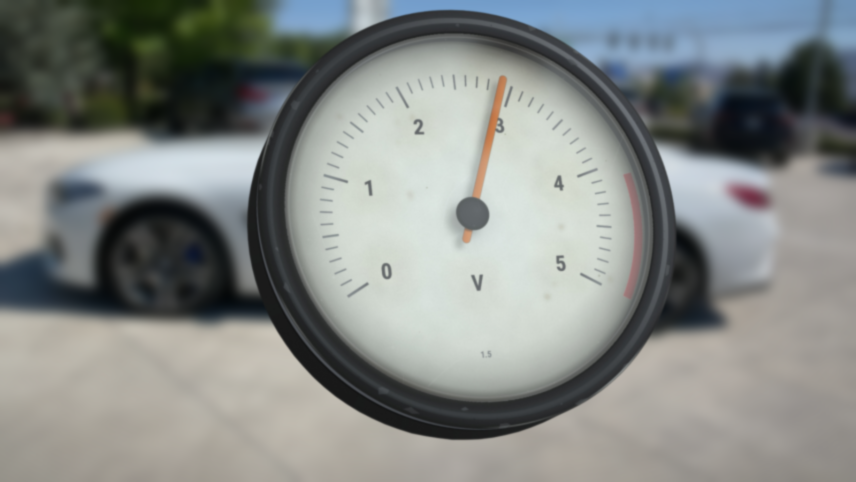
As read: {"value": 2.9, "unit": "V"}
